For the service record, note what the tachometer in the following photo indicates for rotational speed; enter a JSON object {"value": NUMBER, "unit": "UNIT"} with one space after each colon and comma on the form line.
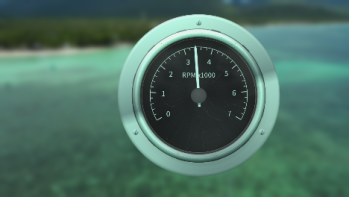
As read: {"value": 3400, "unit": "rpm"}
